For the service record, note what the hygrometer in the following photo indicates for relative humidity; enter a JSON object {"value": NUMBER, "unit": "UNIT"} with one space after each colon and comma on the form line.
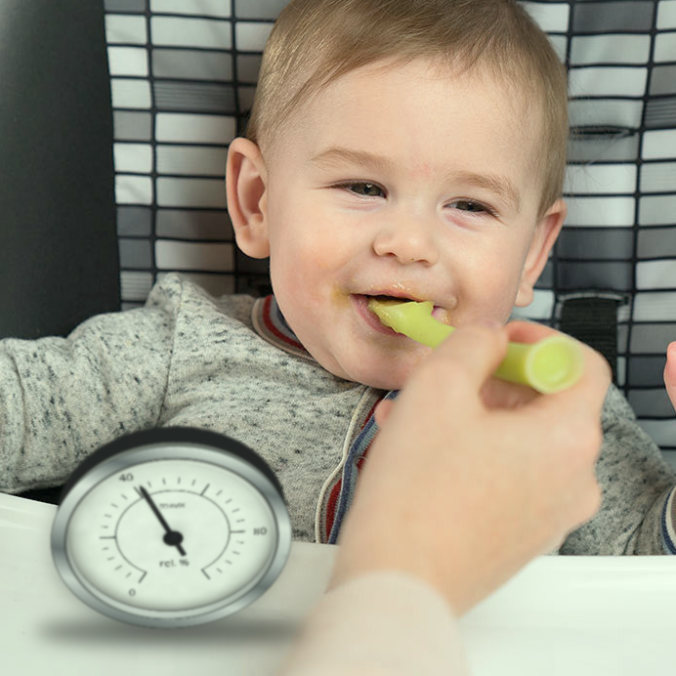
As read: {"value": 42, "unit": "%"}
